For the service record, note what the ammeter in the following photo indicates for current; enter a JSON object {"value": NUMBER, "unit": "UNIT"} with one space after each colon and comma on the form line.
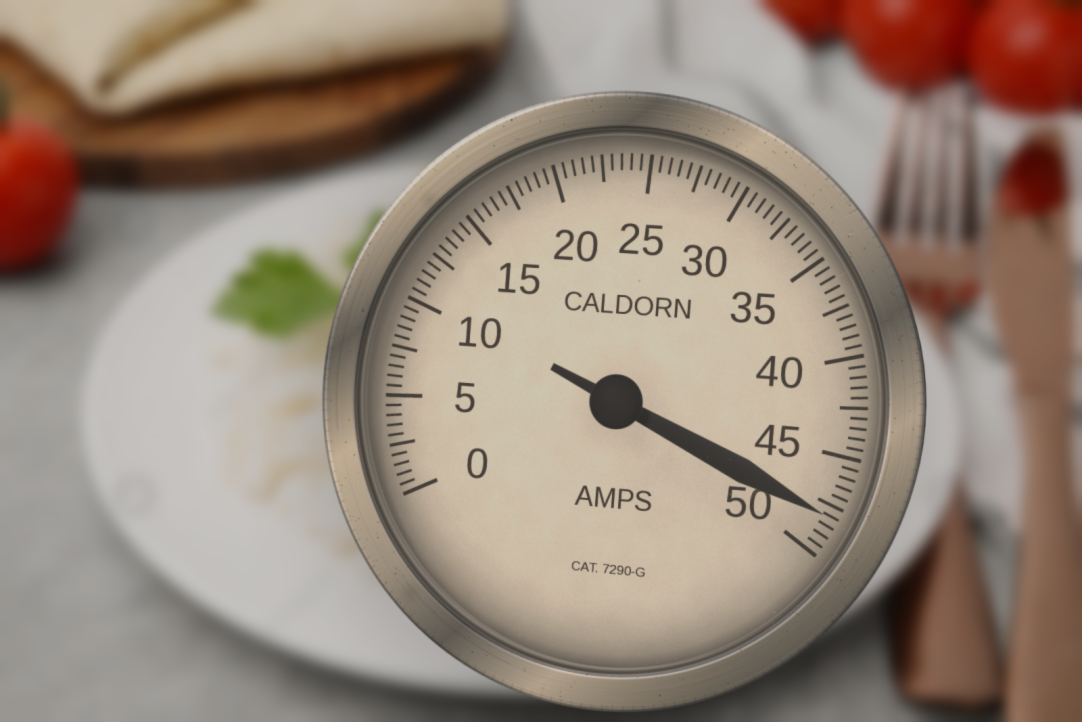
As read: {"value": 48, "unit": "A"}
